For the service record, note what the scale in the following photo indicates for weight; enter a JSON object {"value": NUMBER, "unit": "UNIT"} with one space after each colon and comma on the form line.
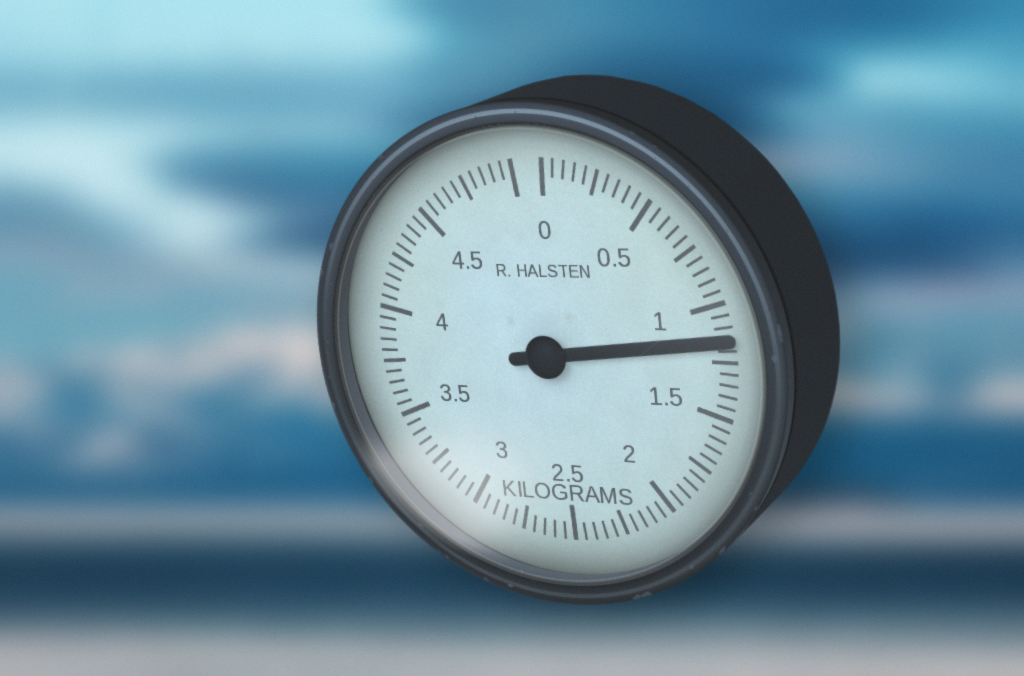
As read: {"value": 1.15, "unit": "kg"}
